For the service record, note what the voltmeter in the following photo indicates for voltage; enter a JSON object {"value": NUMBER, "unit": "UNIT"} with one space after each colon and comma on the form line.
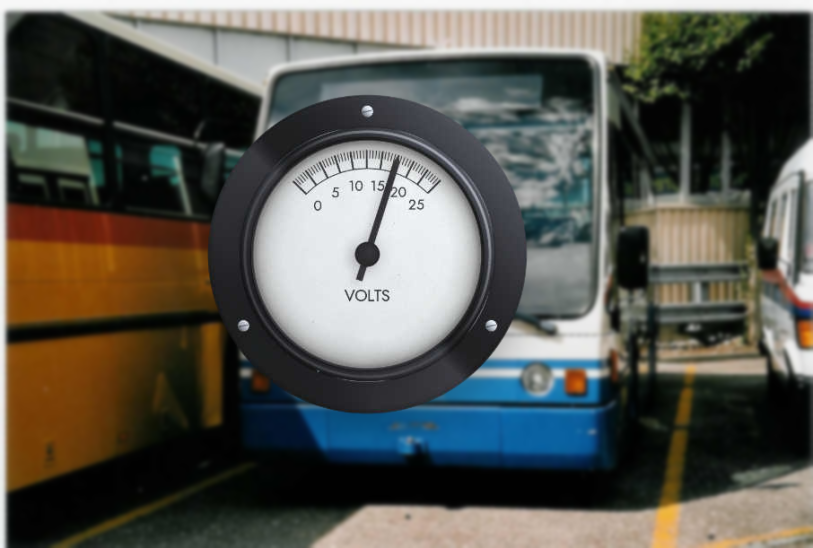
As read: {"value": 17.5, "unit": "V"}
